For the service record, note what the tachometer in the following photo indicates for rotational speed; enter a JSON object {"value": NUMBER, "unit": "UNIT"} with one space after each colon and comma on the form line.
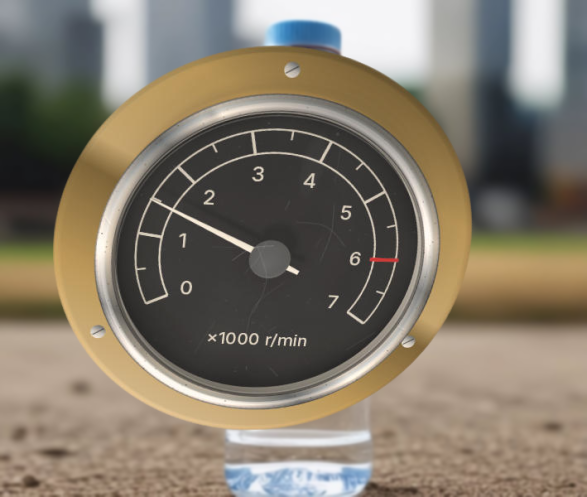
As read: {"value": 1500, "unit": "rpm"}
